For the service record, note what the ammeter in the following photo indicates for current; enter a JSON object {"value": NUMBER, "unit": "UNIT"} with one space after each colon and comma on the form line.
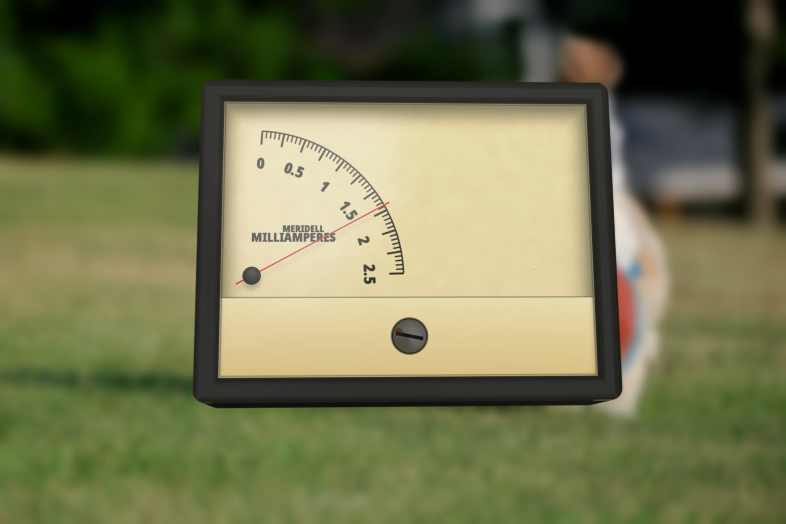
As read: {"value": 1.7, "unit": "mA"}
